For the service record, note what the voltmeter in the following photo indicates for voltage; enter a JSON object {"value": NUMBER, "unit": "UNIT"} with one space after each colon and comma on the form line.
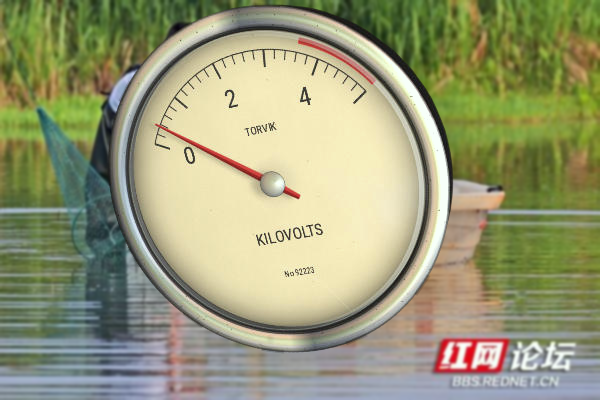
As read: {"value": 0.4, "unit": "kV"}
